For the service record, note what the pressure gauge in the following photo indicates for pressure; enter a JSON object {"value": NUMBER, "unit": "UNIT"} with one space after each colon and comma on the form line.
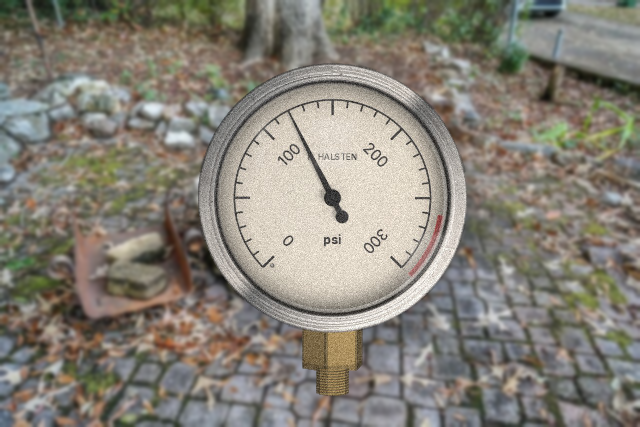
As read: {"value": 120, "unit": "psi"}
